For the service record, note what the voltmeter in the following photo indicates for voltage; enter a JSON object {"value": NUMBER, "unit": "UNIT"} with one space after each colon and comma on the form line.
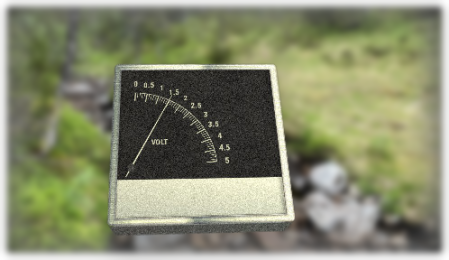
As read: {"value": 1.5, "unit": "V"}
